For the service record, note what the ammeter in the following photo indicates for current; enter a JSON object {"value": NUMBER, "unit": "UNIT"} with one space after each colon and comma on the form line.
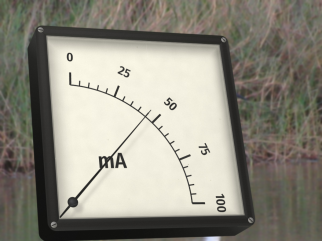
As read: {"value": 45, "unit": "mA"}
